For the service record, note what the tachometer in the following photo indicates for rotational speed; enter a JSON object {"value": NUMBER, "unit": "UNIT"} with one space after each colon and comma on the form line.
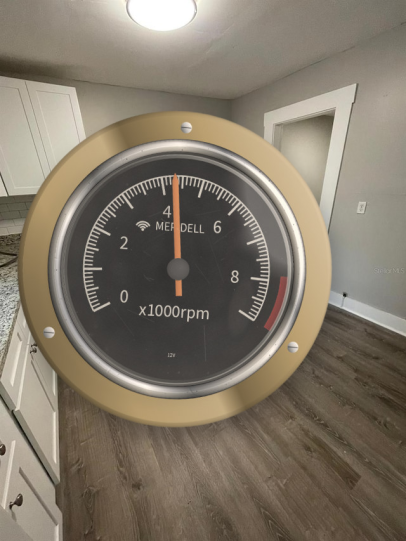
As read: {"value": 4300, "unit": "rpm"}
